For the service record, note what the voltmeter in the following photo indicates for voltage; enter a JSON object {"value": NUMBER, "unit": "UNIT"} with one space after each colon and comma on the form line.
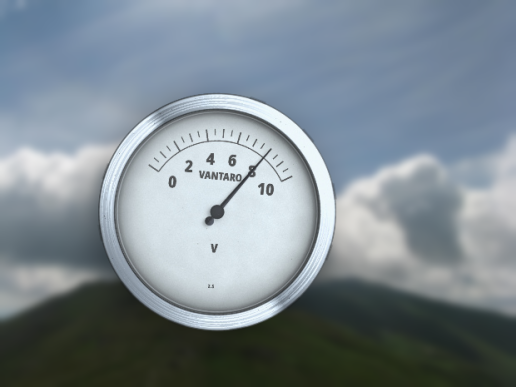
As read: {"value": 8, "unit": "V"}
